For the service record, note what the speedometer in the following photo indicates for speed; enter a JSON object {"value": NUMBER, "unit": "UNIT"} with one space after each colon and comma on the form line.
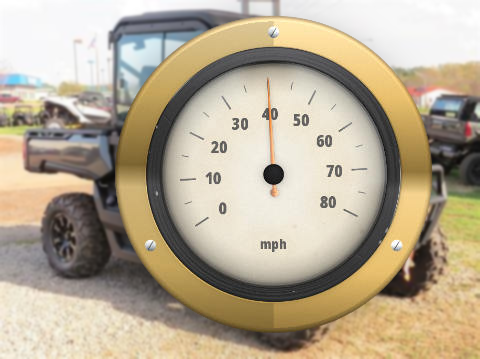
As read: {"value": 40, "unit": "mph"}
